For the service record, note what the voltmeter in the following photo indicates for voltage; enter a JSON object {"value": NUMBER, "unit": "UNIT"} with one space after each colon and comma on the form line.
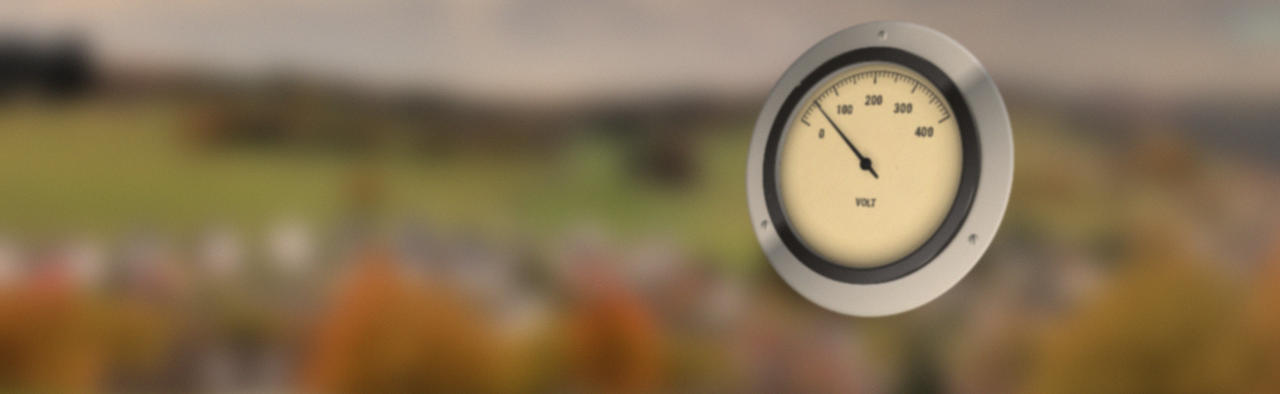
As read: {"value": 50, "unit": "V"}
